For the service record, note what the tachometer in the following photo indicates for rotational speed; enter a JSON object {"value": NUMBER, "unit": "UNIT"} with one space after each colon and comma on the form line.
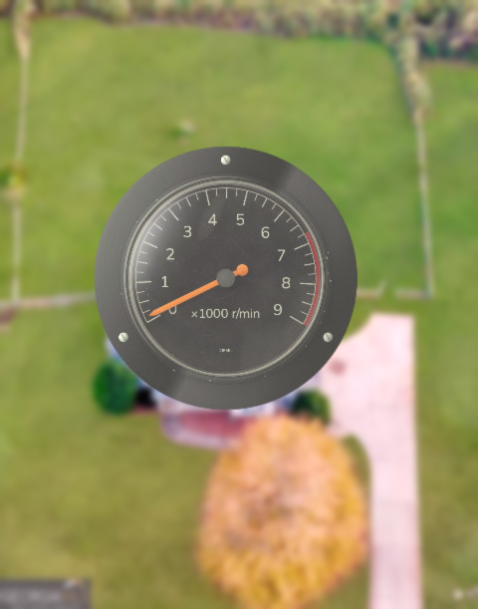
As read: {"value": 125, "unit": "rpm"}
